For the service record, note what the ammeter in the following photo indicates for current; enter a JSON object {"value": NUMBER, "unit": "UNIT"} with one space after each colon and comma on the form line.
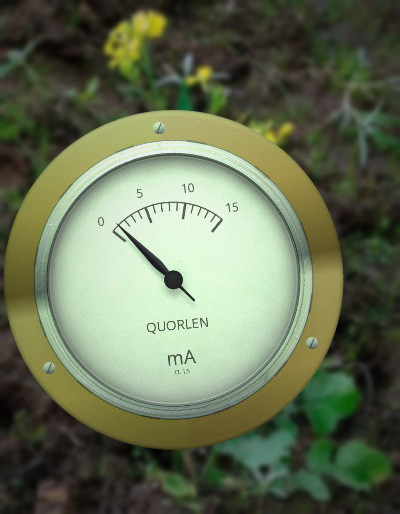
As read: {"value": 1, "unit": "mA"}
